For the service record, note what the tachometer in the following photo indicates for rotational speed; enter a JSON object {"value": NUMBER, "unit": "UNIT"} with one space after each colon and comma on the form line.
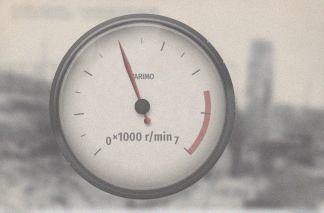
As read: {"value": 3000, "unit": "rpm"}
